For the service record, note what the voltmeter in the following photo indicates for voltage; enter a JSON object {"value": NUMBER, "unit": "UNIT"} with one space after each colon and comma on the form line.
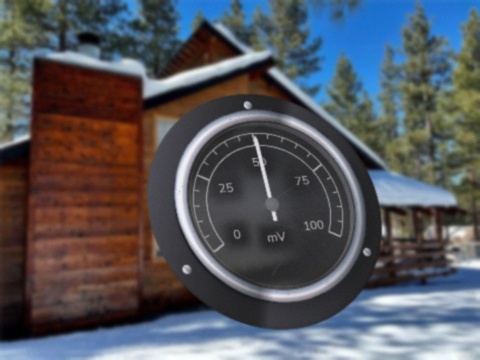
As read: {"value": 50, "unit": "mV"}
